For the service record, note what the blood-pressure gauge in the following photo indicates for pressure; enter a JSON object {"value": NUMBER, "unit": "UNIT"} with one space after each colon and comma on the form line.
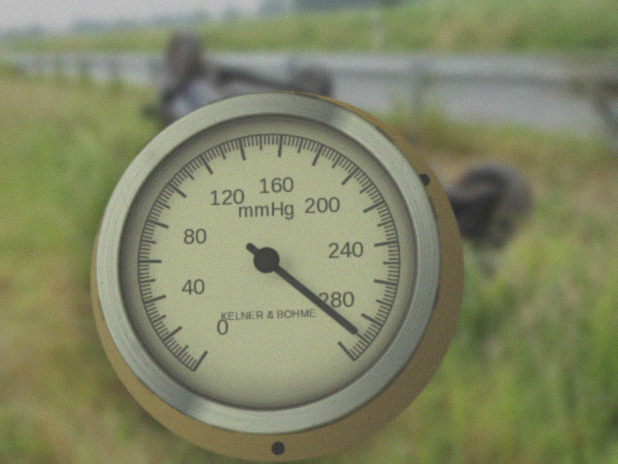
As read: {"value": 290, "unit": "mmHg"}
